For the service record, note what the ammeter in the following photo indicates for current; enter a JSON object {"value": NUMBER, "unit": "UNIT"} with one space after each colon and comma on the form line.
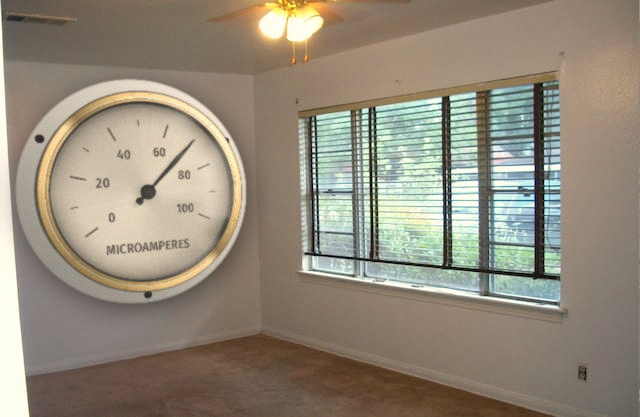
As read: {"value": 70, "unit": "µA"}
